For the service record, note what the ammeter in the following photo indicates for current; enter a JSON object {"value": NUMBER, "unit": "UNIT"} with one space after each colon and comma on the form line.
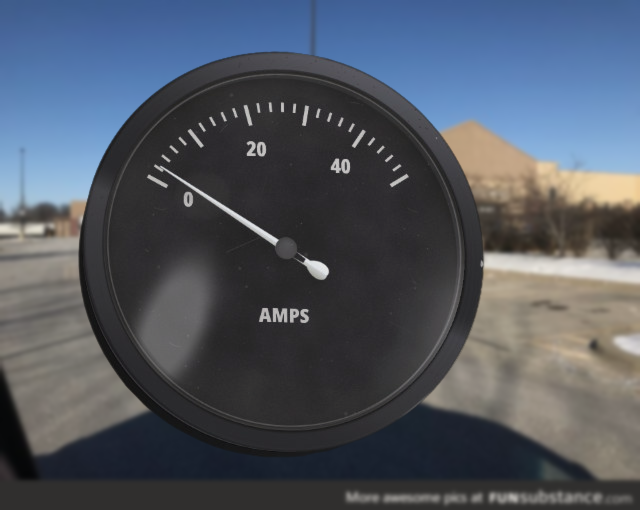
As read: {"value": 2, "unit": "A"}
